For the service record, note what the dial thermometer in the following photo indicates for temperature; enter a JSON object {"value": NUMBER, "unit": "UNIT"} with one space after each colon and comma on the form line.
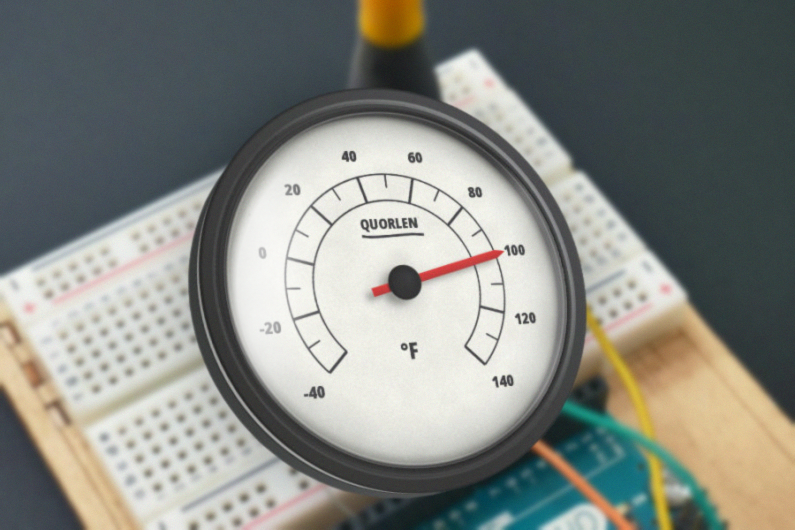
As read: {"value": 100, "unit": "°F"}
